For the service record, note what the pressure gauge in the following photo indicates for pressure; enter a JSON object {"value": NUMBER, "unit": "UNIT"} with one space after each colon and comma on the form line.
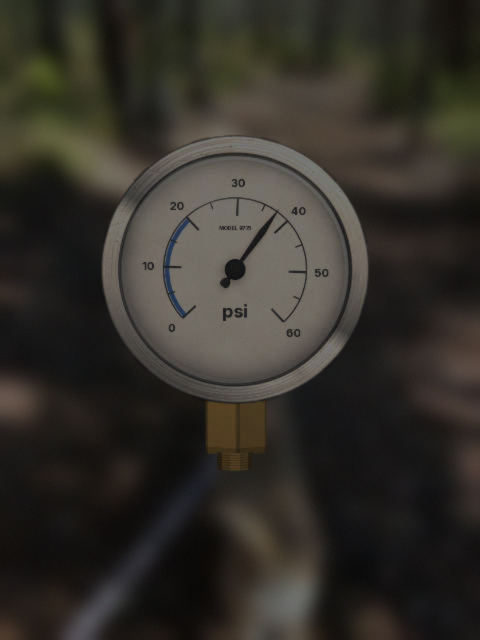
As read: {"value": 37.5, "unit": "psi"}
